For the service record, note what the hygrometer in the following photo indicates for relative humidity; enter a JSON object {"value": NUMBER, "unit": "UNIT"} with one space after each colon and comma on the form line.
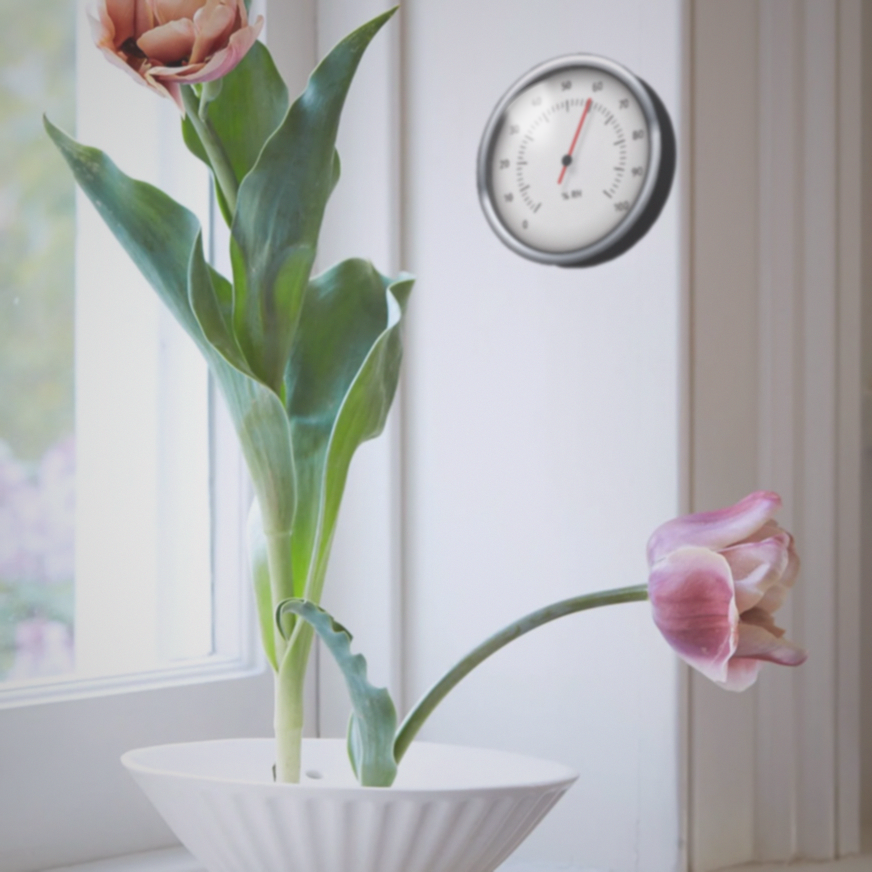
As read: {"value": 60, "unit": "%"}
